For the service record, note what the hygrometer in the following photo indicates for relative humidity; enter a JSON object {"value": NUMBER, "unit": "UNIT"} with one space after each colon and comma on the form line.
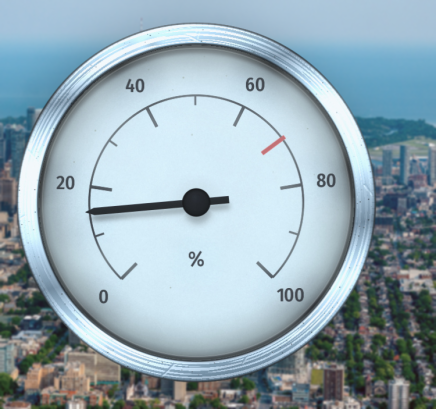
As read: {"value": 15, "unit": "%"}
